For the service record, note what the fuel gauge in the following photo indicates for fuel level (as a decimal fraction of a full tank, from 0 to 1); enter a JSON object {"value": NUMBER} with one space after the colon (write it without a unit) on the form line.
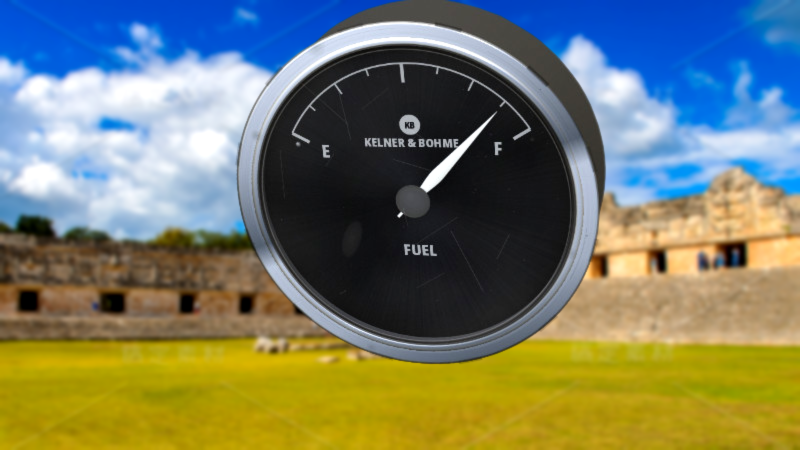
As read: {"value": 0.875}
